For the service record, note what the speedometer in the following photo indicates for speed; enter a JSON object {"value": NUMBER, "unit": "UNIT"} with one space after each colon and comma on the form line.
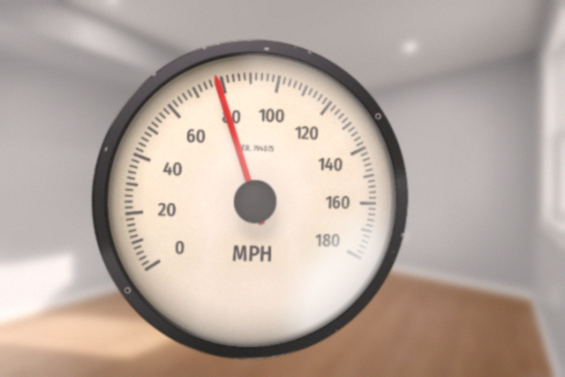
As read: {"value": 78, "unit": "mph"}
